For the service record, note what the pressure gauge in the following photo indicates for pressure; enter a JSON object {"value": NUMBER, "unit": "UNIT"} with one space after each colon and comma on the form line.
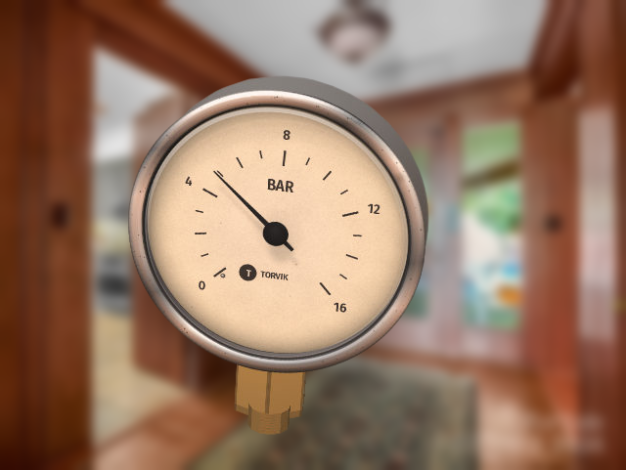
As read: {"value": 5, "unit": "bar"}
